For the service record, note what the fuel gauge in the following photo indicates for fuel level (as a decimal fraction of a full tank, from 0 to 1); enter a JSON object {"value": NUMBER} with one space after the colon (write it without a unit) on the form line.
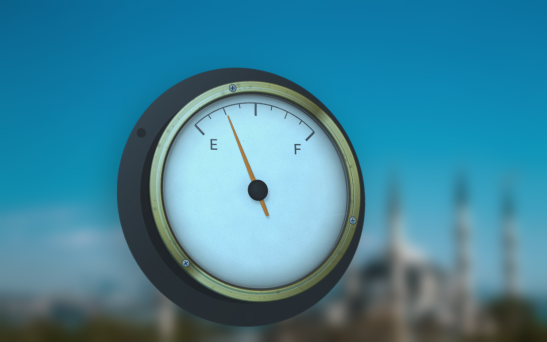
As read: {"value": 0.25}
